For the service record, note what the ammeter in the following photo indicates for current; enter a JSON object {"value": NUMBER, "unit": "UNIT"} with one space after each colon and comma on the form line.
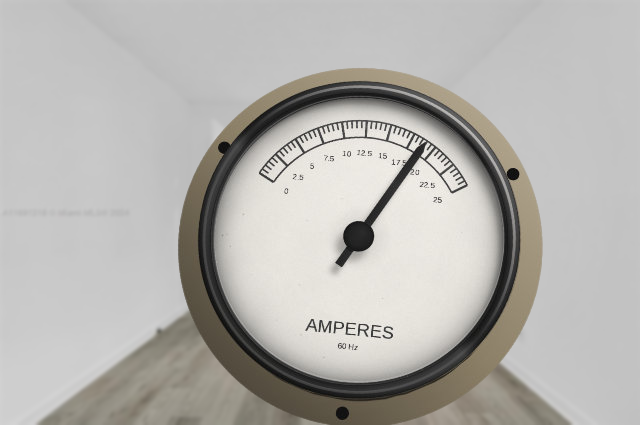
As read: {"value": 19, "unit": "A"}
